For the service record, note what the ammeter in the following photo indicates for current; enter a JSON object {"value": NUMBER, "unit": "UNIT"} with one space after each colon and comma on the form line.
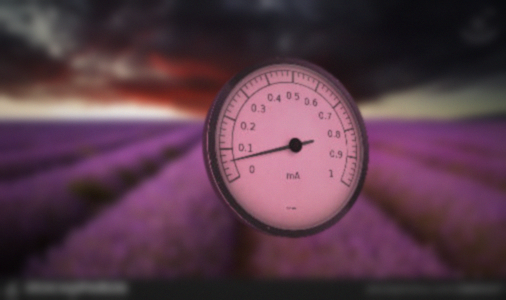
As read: {"value": 0.06, "unit": "mA"}
